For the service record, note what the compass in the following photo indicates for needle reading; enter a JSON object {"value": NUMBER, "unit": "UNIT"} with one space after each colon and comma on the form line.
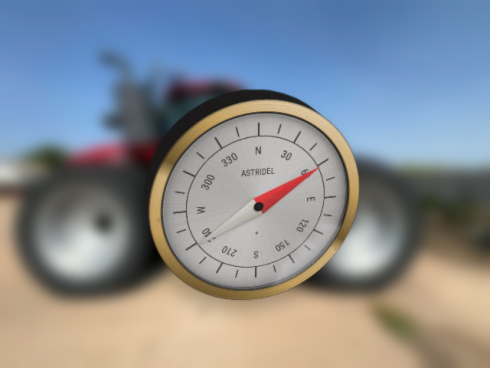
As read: {"value": 60, "unit": "°"}
